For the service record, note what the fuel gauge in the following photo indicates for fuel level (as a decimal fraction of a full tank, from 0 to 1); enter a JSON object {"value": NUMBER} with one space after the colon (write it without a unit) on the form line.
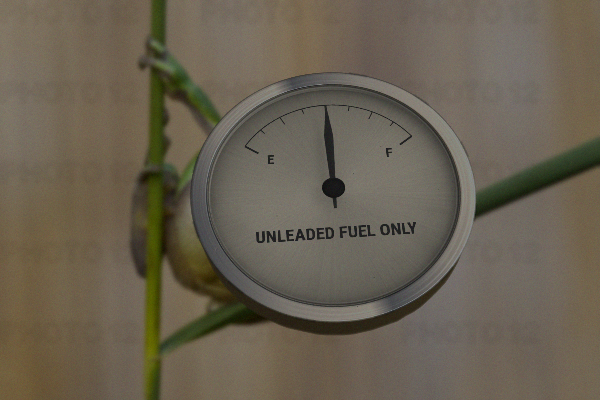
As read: {"value": 0.5}
